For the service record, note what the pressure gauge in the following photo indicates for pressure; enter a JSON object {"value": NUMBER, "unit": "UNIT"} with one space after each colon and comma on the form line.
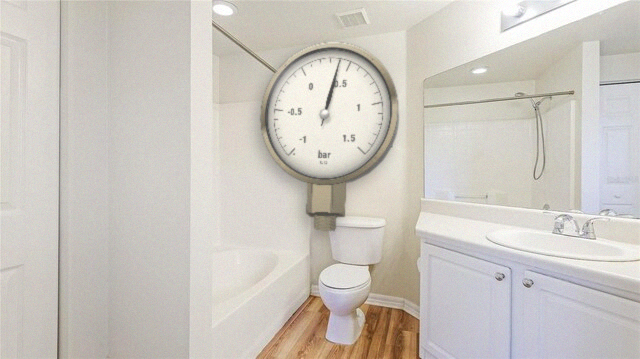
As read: {"value": 0.4, "unit": "bar"}
